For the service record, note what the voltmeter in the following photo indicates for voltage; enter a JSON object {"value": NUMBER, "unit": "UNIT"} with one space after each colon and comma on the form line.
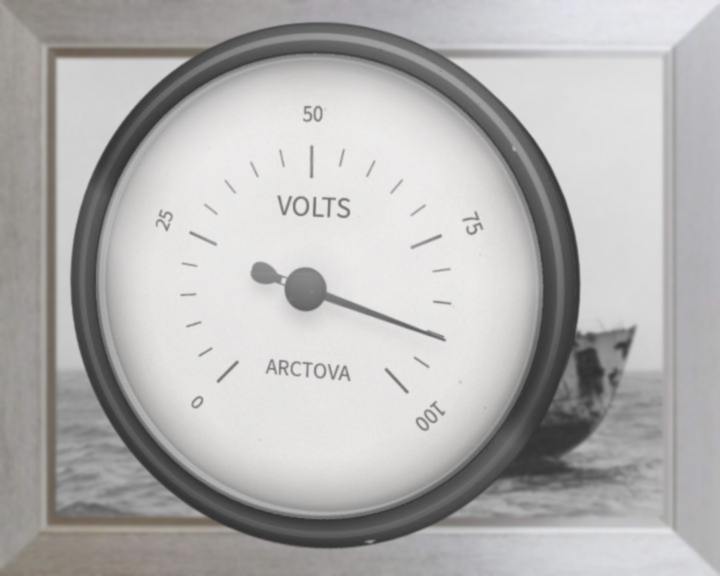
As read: {"value": 90, "unit": "V"}
